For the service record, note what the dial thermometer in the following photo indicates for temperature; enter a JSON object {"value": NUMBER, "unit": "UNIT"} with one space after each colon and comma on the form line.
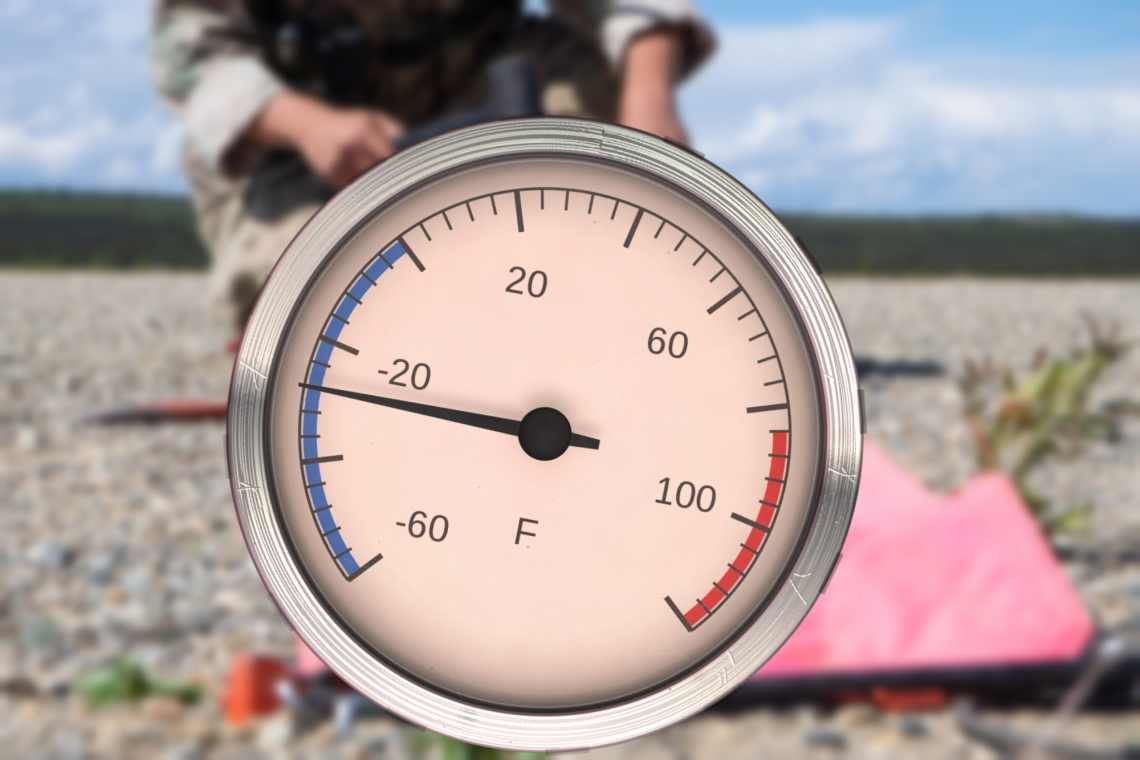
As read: {"value": -28, "unit": "°F"}
